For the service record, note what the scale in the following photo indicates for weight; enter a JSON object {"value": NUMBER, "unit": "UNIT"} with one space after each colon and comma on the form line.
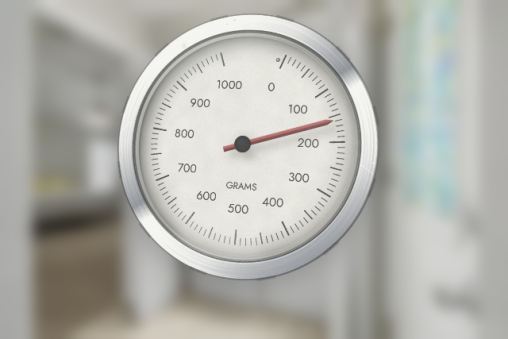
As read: {"value": 160, "unit": "g"}
